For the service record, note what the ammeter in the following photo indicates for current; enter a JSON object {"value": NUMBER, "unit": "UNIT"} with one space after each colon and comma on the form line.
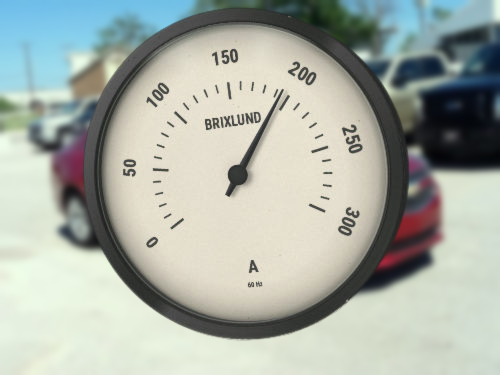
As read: {"value": 195, "unit": "A"}
